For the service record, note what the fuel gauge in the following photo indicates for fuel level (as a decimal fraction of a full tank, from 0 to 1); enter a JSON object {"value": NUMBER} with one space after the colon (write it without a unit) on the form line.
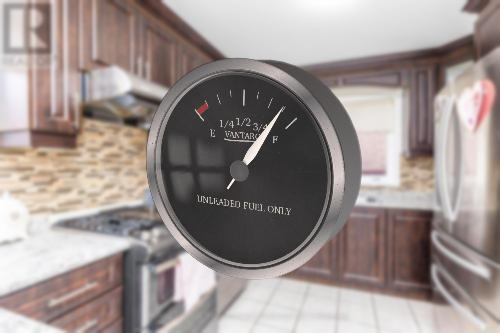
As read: {"value": 0.875}
